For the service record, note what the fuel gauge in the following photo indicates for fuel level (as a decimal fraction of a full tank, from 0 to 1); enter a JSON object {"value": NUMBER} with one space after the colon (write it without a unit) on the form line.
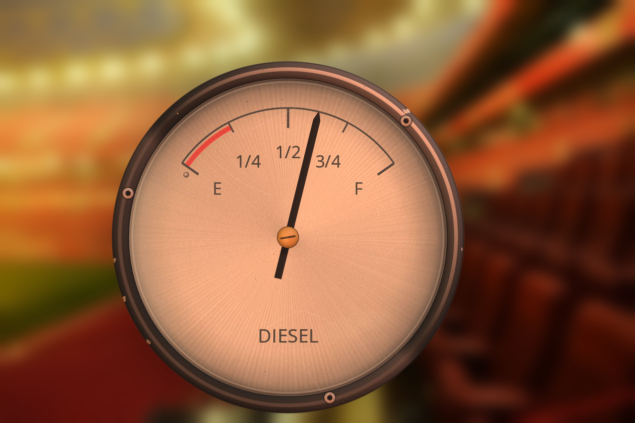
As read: {"value": 0.625}
